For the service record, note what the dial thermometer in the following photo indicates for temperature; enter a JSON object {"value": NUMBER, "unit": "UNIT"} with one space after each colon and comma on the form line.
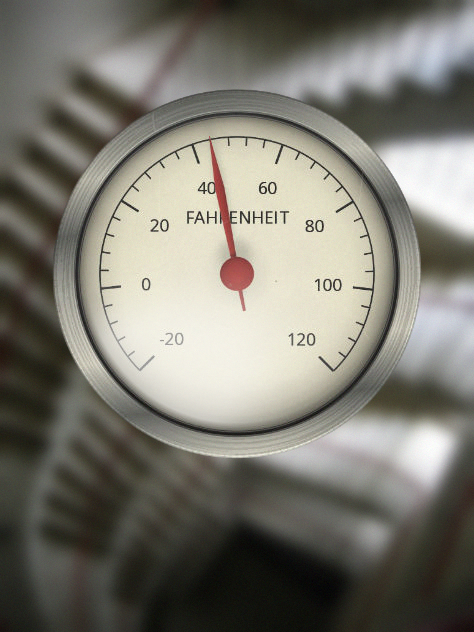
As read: {"value": 44, "unit": "°F"}
